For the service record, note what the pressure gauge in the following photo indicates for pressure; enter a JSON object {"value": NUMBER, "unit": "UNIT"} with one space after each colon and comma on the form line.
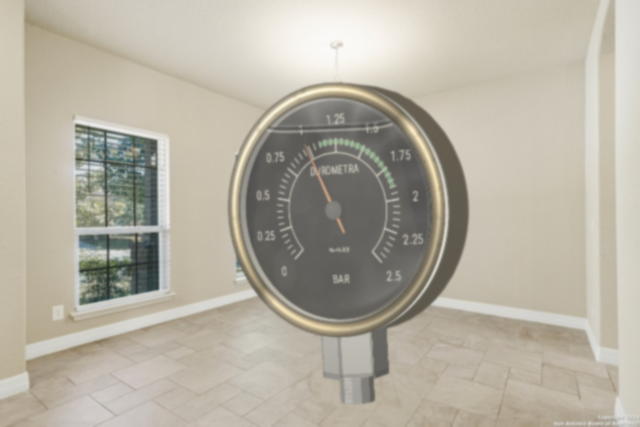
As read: {"value": 1, "unit": "bar"}
